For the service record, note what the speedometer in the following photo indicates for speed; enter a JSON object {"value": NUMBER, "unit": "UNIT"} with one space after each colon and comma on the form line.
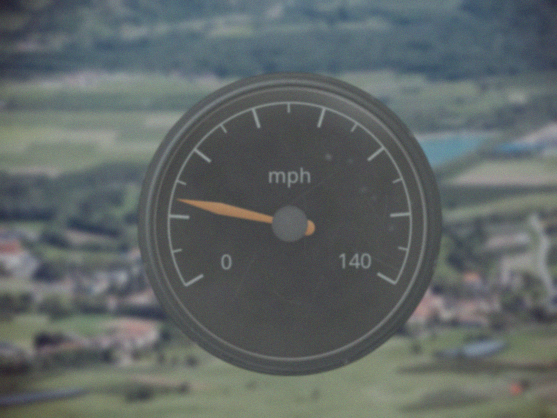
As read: {"value": 25, "unit": "mph"}
